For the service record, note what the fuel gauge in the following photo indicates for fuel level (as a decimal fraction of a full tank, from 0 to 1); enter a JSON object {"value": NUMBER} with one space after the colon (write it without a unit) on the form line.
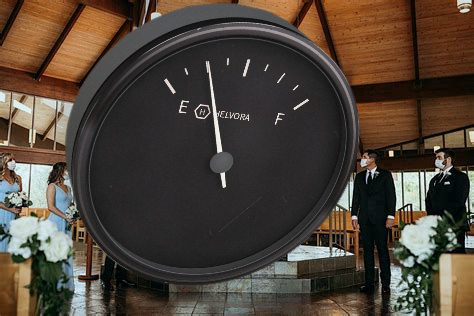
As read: {"value": 0.25}
